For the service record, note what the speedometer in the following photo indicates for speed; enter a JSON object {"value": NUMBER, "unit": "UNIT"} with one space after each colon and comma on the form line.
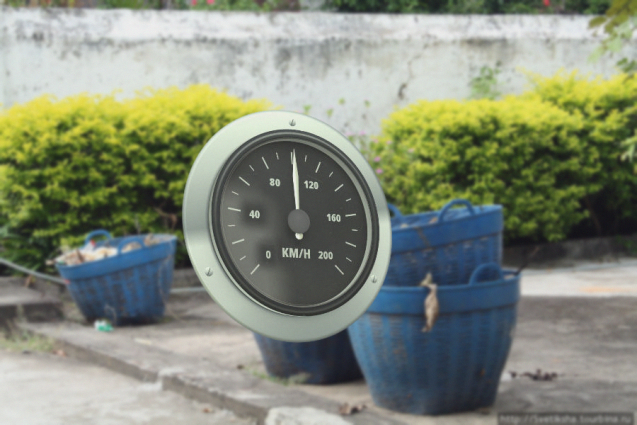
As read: {"value": 100, "unit": "km/h"}
